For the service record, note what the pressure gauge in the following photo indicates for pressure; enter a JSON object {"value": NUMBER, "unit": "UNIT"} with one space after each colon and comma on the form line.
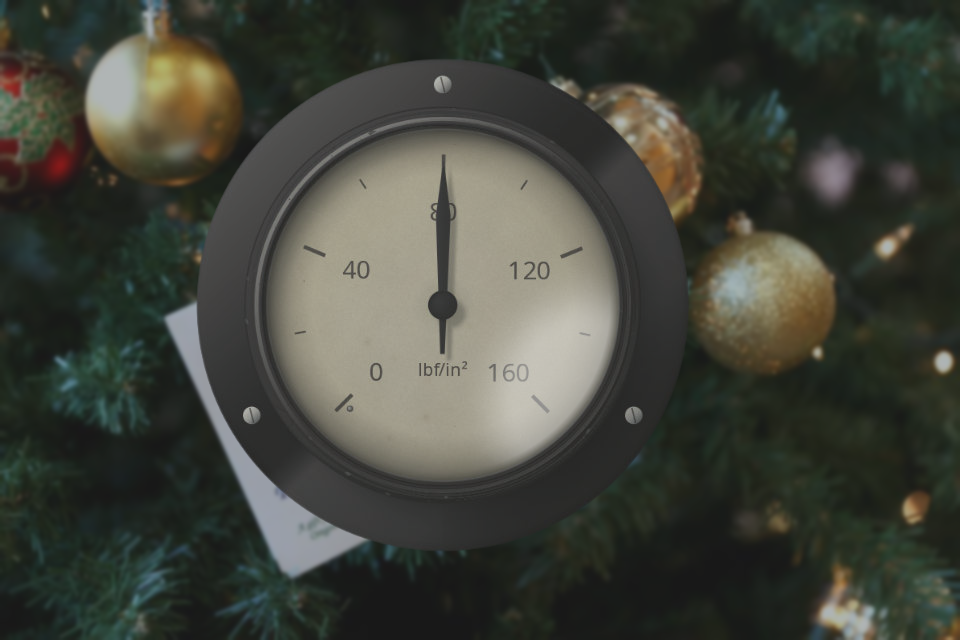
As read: {"value": 80, "unit": "psi"}
